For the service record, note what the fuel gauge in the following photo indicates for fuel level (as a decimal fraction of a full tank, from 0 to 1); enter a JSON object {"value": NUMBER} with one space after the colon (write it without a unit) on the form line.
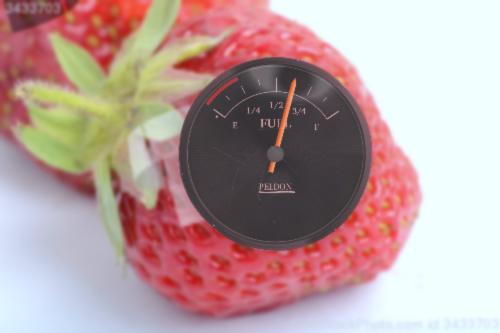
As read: {"value": 0.625}
